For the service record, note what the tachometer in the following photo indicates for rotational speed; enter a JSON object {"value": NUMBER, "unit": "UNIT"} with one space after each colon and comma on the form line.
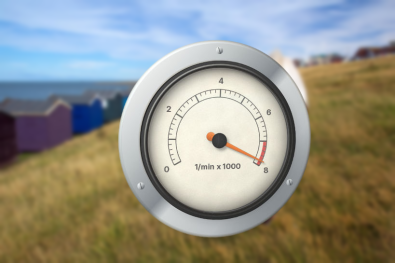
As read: {"value": 7800, "unit": "rpm"}
